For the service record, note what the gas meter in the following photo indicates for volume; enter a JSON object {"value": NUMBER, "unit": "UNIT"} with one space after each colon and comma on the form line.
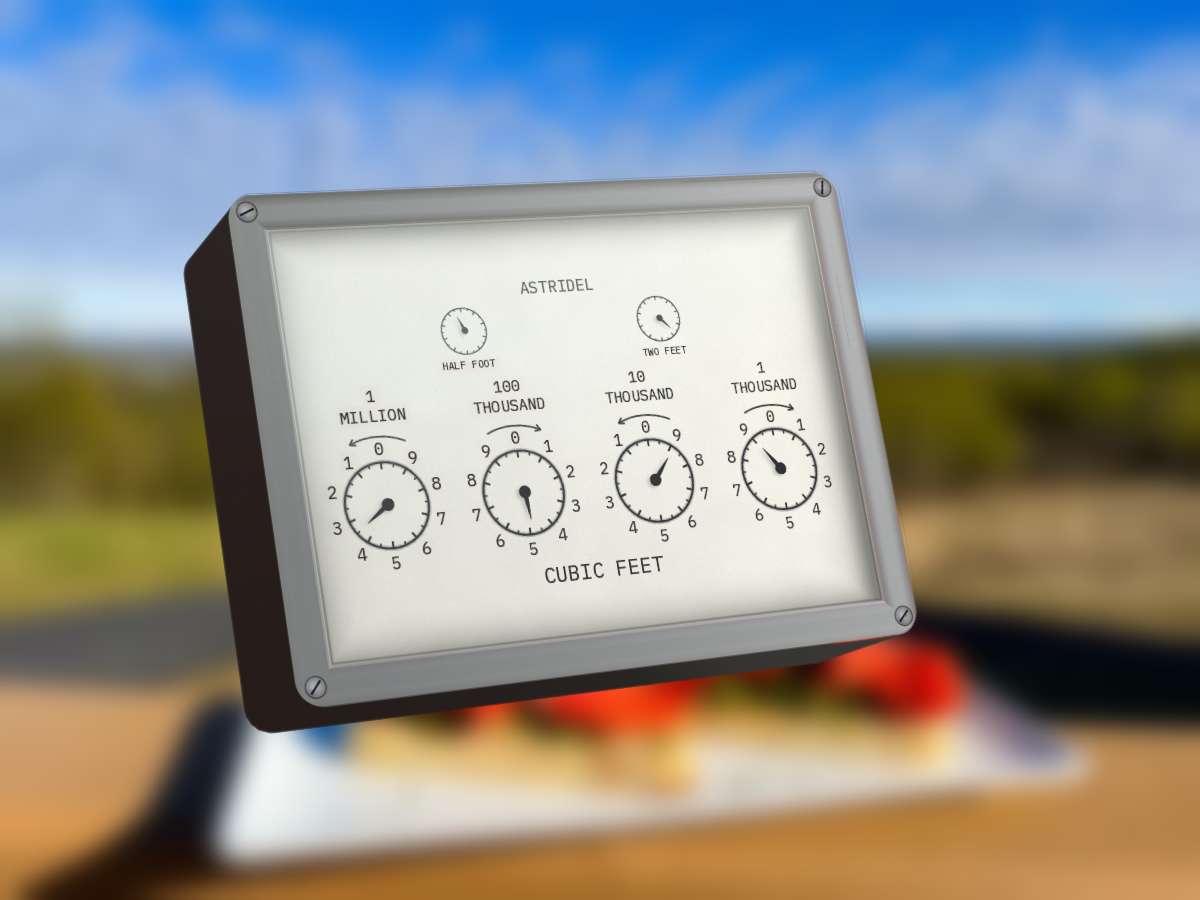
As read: {"value": 348900, "unit": "ft³"}
